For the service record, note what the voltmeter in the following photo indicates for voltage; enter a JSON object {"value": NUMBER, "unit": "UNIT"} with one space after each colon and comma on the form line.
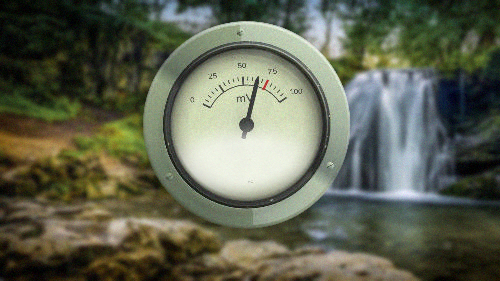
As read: {"value": 65, "unit": "mV"}
